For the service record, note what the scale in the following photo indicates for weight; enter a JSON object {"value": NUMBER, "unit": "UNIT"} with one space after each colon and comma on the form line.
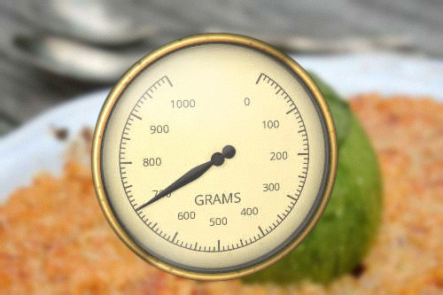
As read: {"value": 700, "unit": "g"}
